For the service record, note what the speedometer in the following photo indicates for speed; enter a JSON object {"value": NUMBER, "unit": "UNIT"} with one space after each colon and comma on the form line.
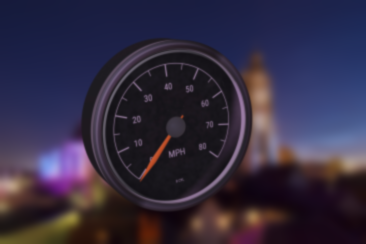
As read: {"value": 0, "unit": "mph"}
